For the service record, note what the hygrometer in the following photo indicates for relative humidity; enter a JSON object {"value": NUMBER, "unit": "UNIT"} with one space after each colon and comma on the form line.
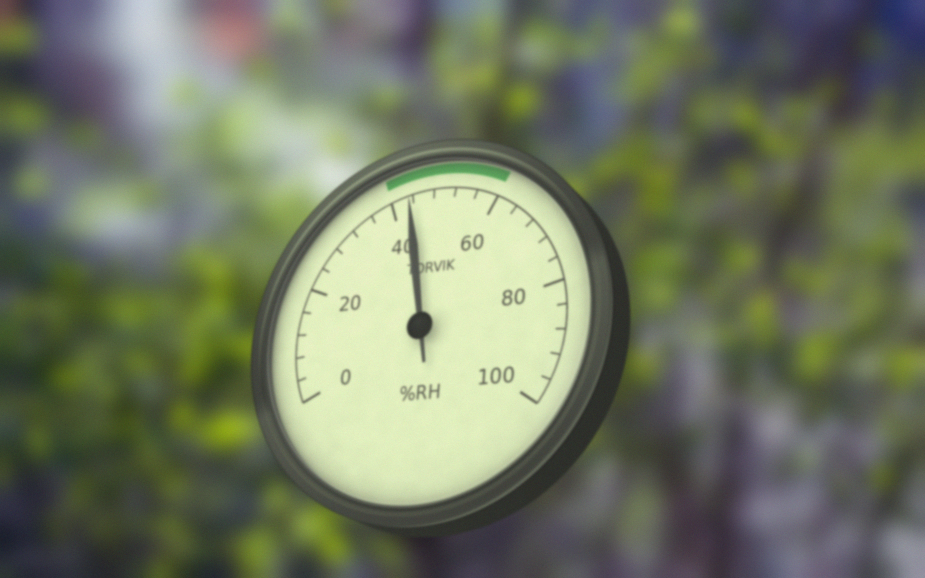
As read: {"value": 44, "unit": "%"}
